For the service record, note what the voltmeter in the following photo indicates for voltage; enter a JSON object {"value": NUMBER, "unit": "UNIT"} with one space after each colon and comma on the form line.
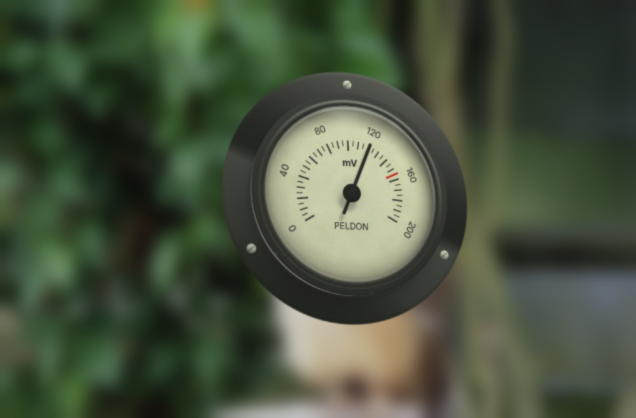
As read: {"value": 120, "unit": "mV"}
